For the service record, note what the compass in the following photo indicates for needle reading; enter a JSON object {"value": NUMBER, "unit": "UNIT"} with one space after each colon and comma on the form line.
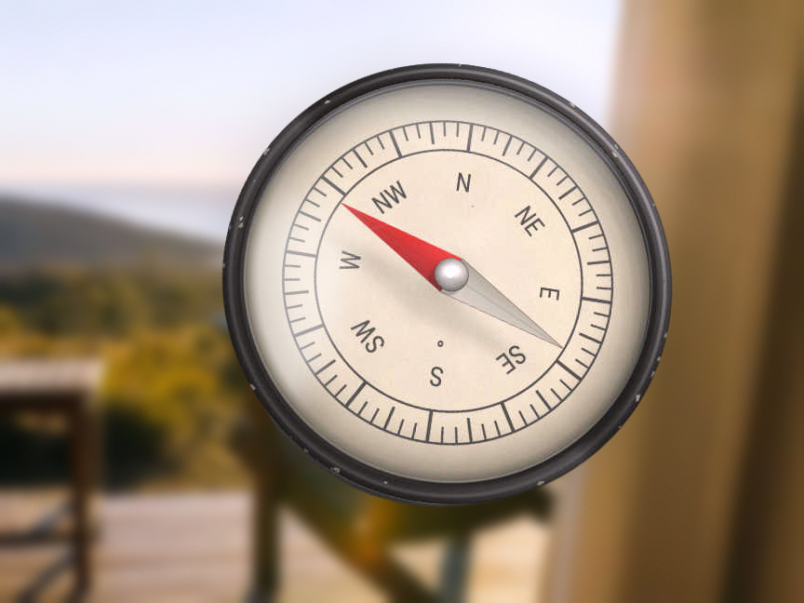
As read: {"value": 295, "unit": "°"}
